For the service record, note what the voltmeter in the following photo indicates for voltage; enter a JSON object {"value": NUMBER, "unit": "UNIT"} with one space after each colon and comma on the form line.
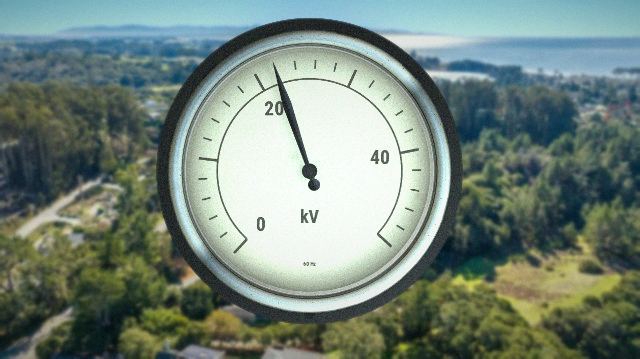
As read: {"value": 22, "unit": "kV"}
